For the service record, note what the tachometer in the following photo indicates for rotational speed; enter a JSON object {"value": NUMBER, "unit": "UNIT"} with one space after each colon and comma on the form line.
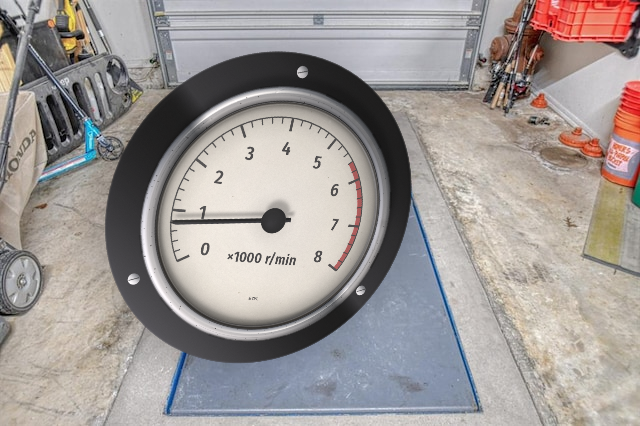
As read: {"value": 800, "unit": "rpm"}
